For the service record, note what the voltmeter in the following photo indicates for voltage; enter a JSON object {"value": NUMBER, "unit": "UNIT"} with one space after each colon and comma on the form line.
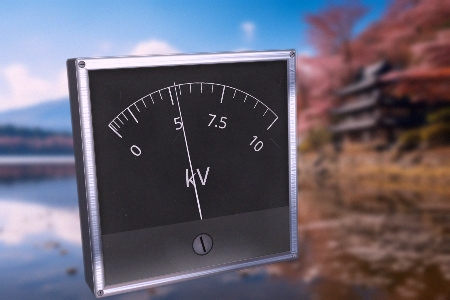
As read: {"value": 5.25, "unit": "kV"}
